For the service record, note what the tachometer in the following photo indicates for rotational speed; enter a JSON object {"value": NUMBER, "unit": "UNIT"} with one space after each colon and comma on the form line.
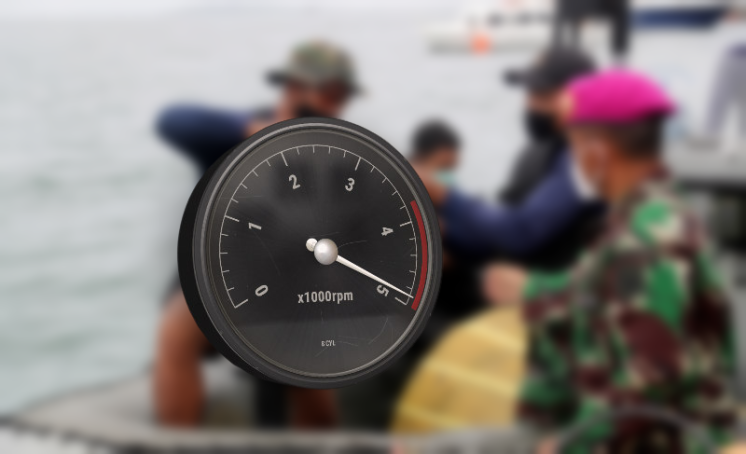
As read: {"value": 4900, "unit": "rpm"}
